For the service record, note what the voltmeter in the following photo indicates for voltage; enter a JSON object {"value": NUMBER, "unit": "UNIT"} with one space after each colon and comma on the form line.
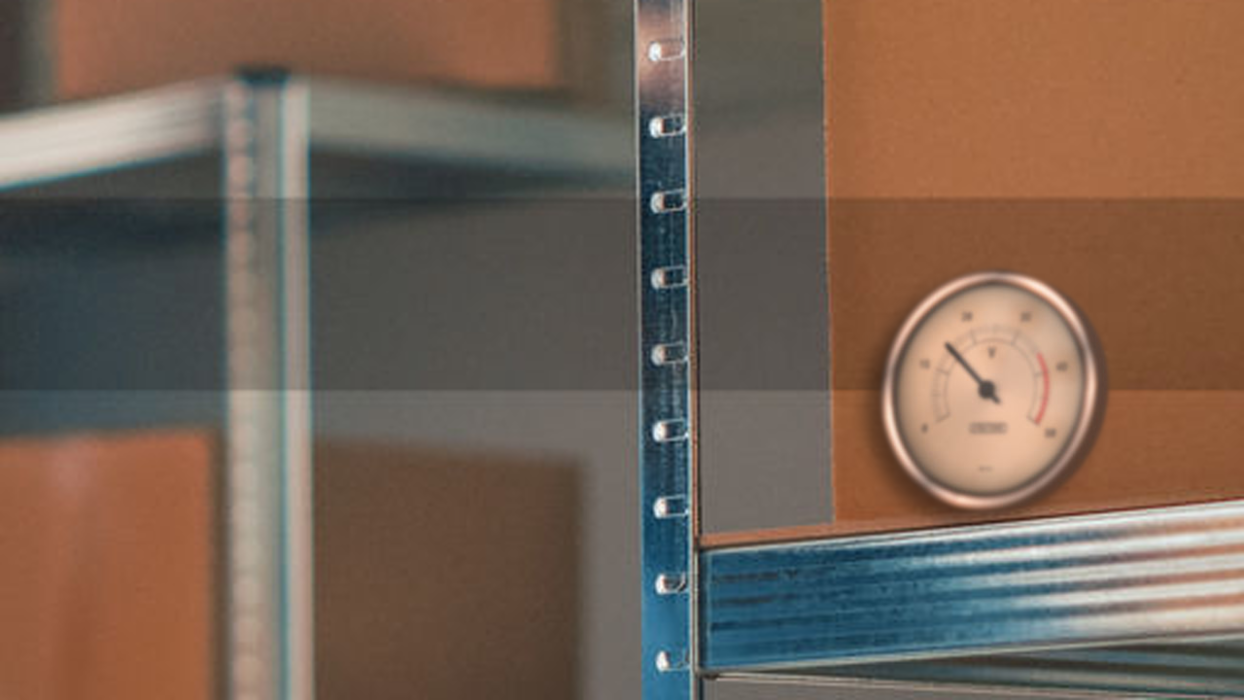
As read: {"value": 15, "unit": "V"}
